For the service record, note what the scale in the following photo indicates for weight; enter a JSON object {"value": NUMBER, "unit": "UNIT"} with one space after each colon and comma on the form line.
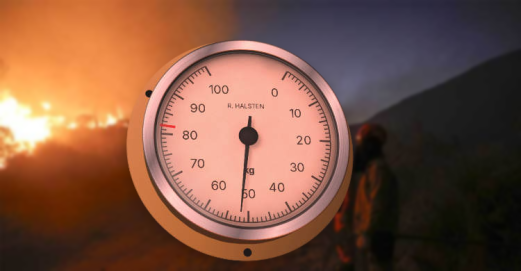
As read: {"value": 52, "unit": "kg"}
